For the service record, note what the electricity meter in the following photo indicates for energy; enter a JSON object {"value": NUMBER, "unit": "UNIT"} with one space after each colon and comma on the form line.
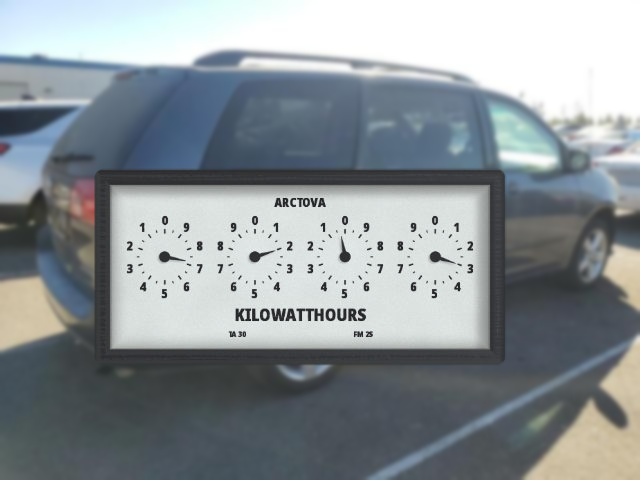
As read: {"value": 7203, "unit": "kWh"}
